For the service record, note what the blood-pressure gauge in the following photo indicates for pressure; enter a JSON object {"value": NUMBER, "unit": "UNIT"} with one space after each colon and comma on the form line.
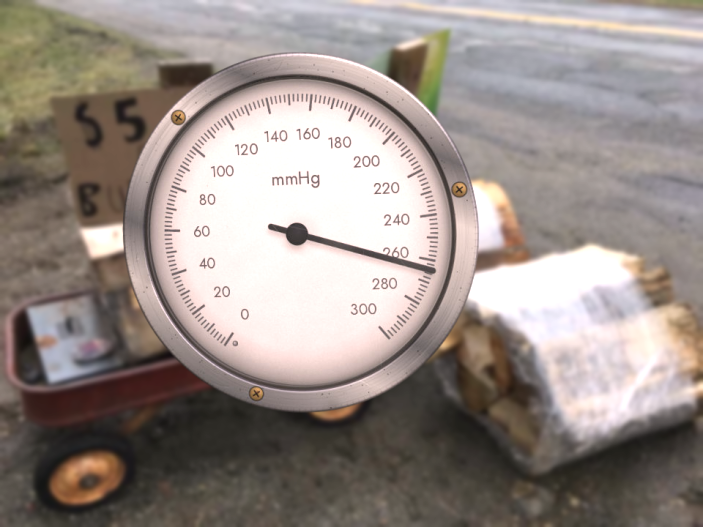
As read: {"value": 264, "unit": "mmHg"}
